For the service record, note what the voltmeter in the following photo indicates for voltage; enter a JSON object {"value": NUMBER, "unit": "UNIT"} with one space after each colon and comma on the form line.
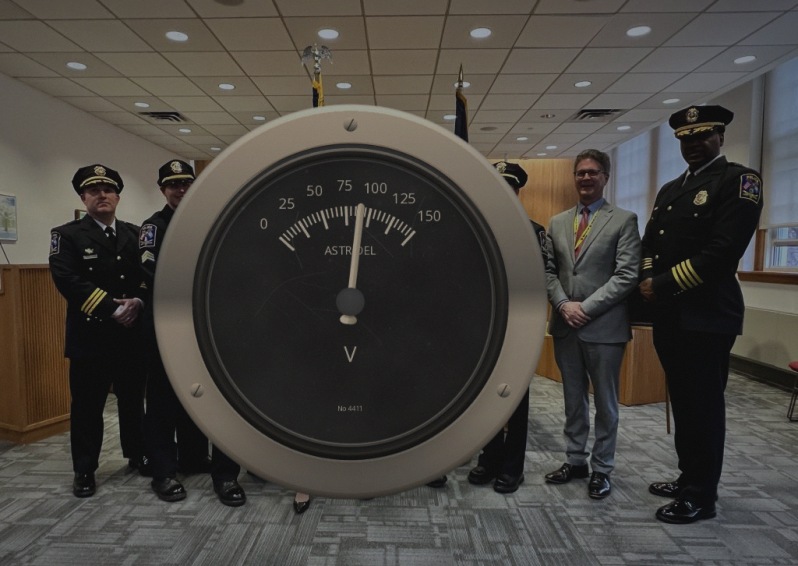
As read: {"value": 90, "unit": "V"}
